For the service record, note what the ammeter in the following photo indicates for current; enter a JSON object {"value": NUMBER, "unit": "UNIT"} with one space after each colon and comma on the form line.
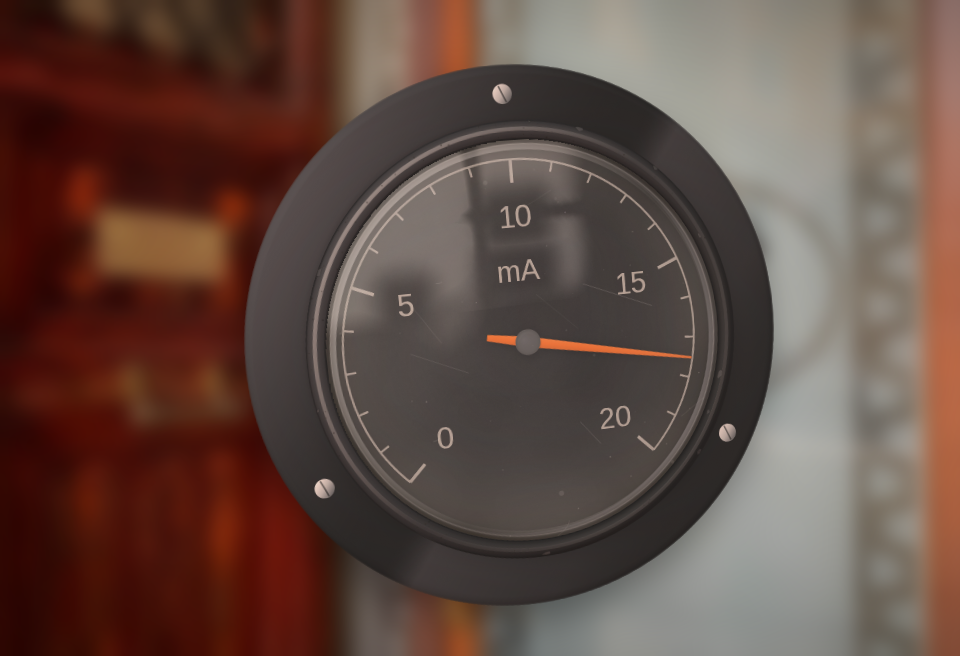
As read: {"value": 17.5, "unit": "mA"}
